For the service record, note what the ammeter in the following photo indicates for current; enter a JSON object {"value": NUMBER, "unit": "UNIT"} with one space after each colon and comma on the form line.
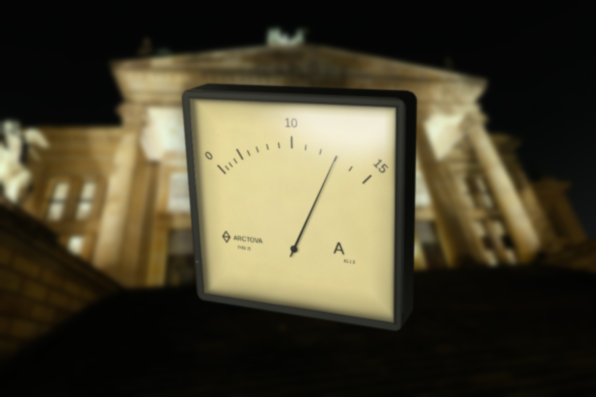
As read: {"value": 13, "unit": "A"}
